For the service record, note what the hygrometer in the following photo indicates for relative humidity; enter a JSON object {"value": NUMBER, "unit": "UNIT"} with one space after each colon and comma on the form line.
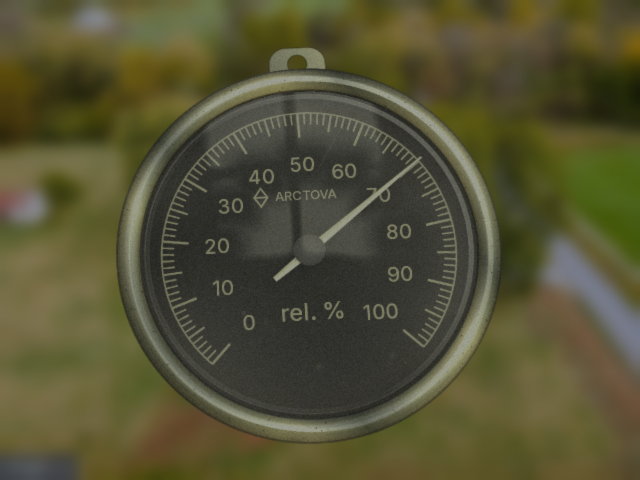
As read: {"value": 70, "unit": "%"}
